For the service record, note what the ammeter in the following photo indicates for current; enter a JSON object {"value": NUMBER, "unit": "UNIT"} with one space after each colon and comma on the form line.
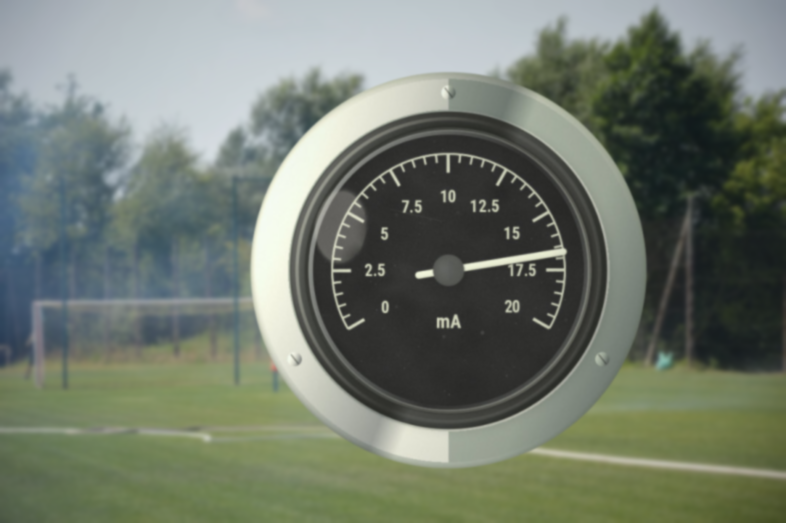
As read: {"value": 16.75, "unit": "mA"}
